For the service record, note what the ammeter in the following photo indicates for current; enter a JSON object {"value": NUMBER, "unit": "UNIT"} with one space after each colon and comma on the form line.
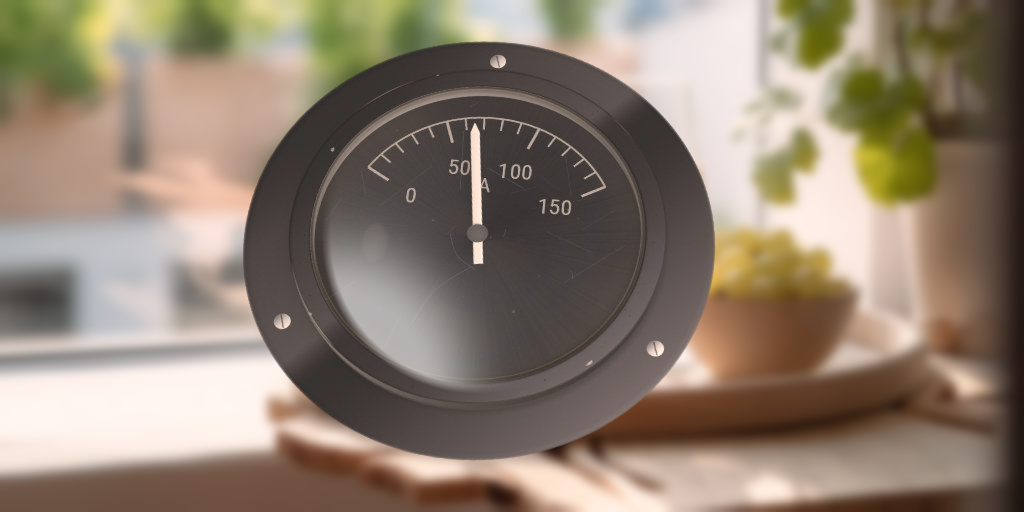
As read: {"value": 65, "unit": "A"}
